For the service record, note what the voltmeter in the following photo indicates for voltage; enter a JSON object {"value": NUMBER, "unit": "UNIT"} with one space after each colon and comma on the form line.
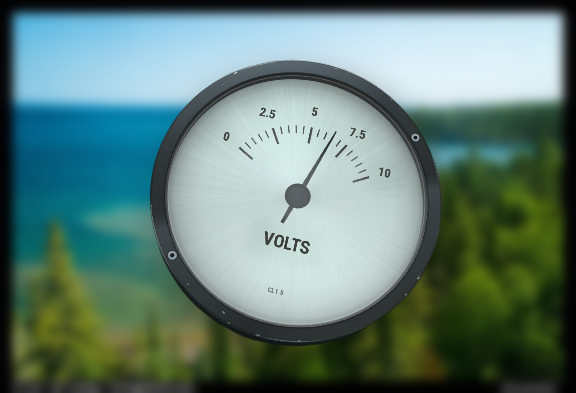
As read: {"value": 6.5, "unit": "V"}
